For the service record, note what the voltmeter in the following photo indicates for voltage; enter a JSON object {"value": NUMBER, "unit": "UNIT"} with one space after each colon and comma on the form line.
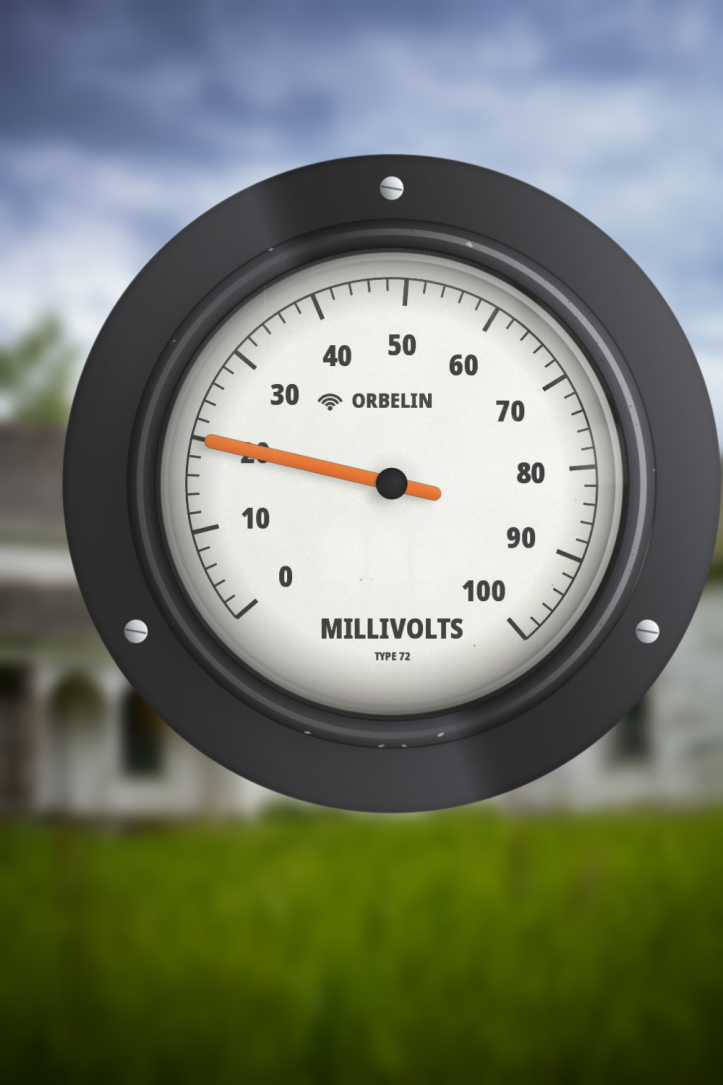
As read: {"value": 20, "unit": "mV"}
